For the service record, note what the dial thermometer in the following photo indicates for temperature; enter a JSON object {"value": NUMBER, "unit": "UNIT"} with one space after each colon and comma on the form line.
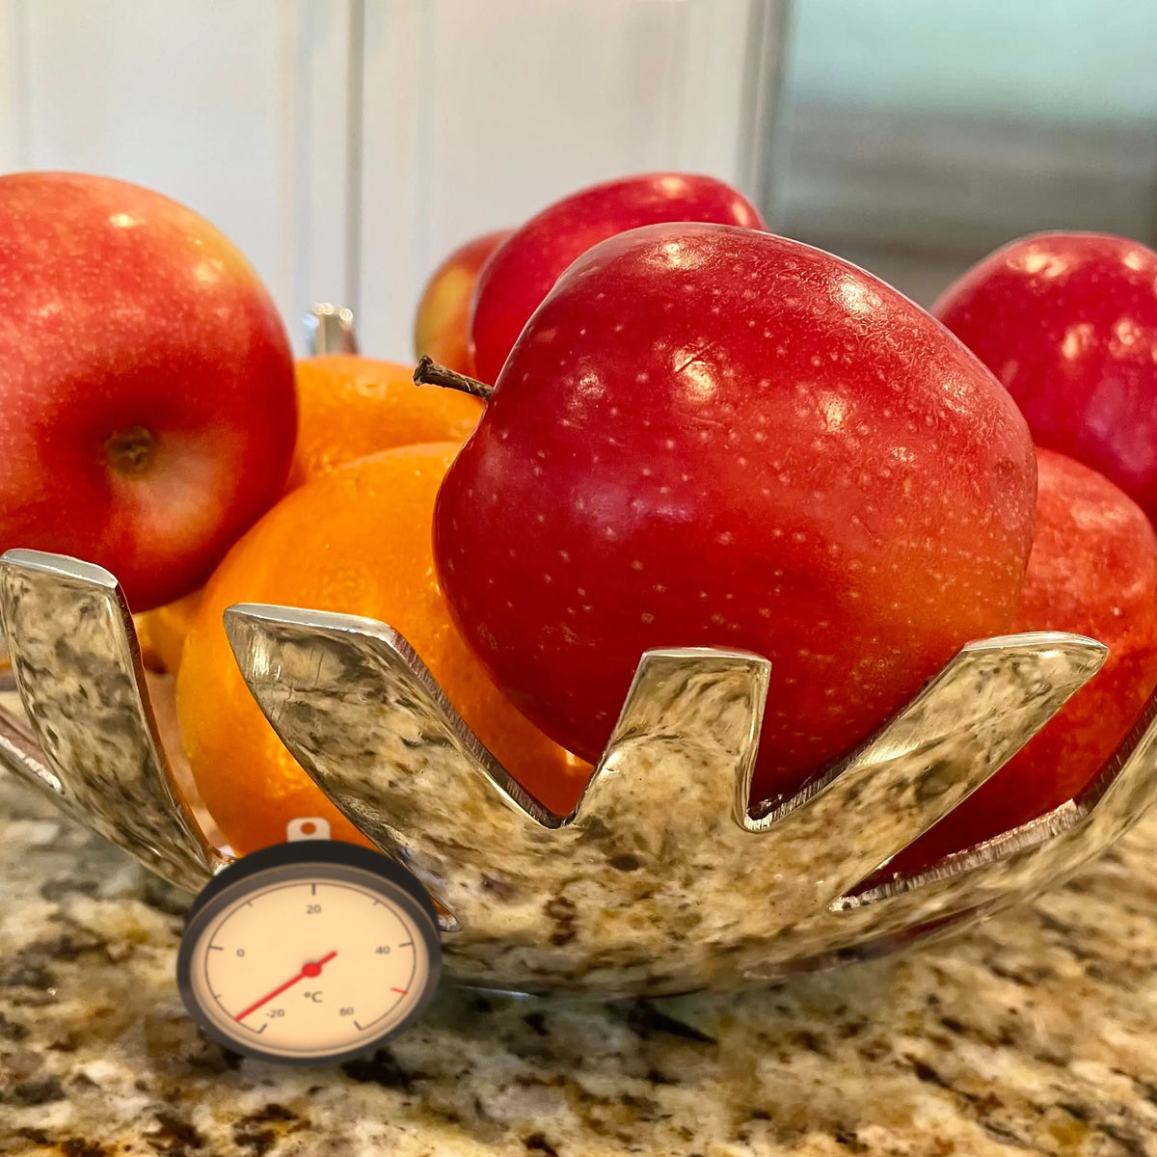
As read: {"value": -15, "unit": "°C"}
